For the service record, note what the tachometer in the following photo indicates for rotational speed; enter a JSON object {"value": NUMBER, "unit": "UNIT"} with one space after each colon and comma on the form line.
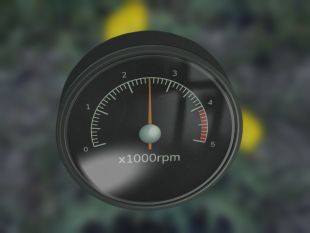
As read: {"value": 2500, "unit": "rpm"}
